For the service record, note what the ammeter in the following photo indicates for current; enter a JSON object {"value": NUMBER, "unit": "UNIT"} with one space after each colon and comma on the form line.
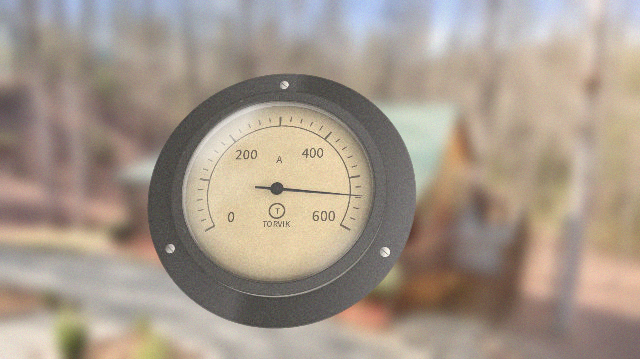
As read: {"value": 540, "unit": "A"}
